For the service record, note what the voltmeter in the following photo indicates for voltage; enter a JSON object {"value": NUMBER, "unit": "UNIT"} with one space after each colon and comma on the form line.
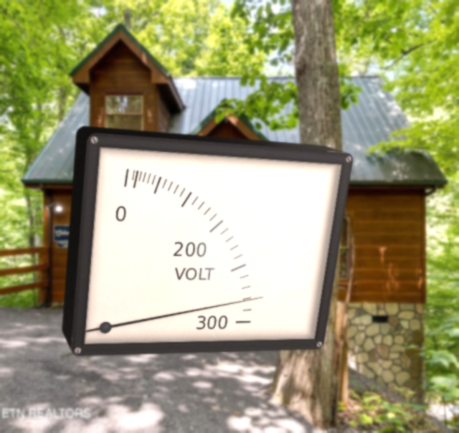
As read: {"value": 280, "unit": "V"}
